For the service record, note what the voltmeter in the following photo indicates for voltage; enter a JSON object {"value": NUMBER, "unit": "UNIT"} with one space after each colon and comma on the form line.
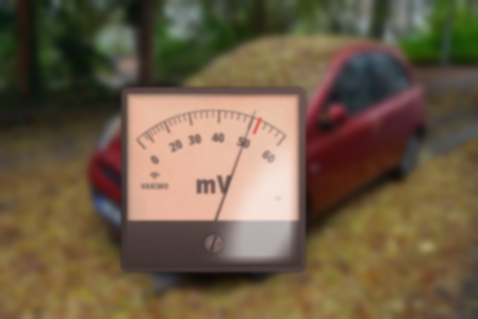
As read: {"value": 50, "unit": "mV"}
